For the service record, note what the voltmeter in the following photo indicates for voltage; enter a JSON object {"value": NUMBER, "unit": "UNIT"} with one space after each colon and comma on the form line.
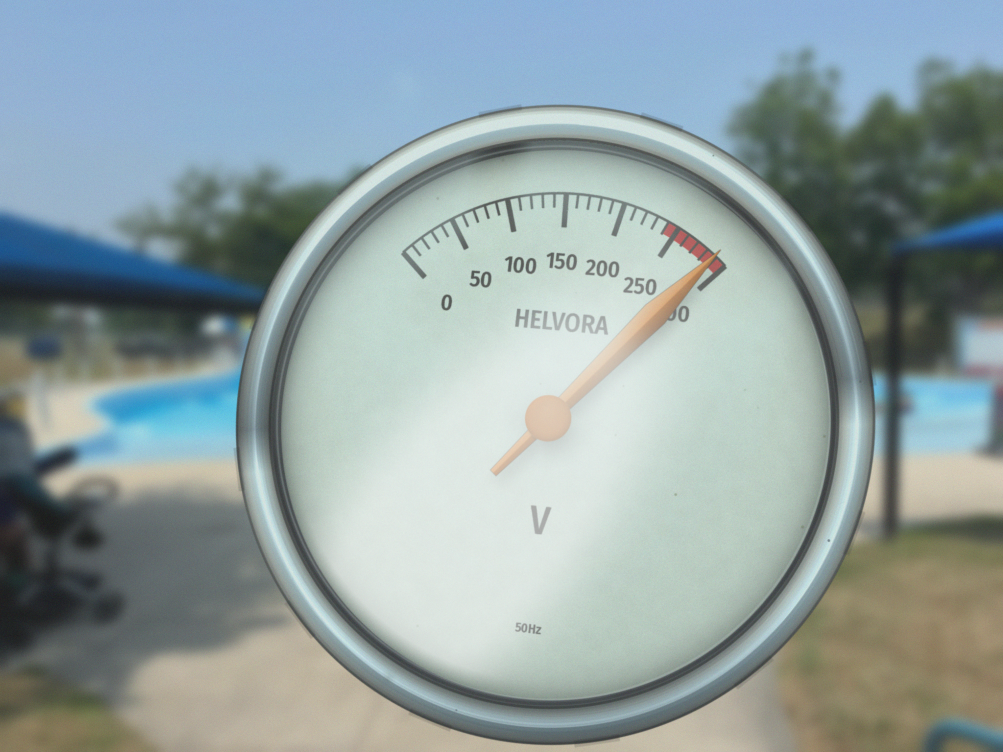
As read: {"value": 290, "unit": "V"}
